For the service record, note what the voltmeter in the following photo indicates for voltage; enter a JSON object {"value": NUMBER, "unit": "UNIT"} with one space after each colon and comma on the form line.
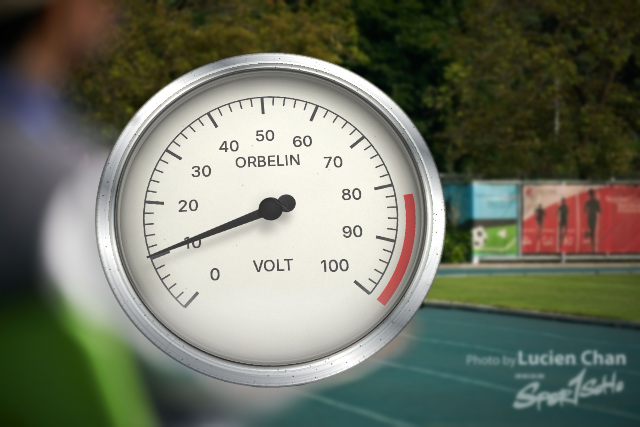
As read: {"value": 10, "unit": "V"}
